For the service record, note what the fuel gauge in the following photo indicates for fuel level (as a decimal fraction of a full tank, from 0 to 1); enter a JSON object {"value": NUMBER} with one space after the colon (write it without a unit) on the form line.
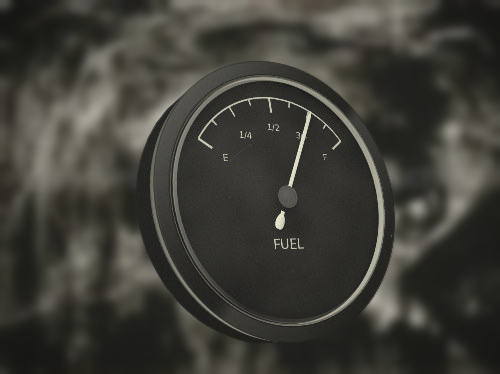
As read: {"value": 0.75}
